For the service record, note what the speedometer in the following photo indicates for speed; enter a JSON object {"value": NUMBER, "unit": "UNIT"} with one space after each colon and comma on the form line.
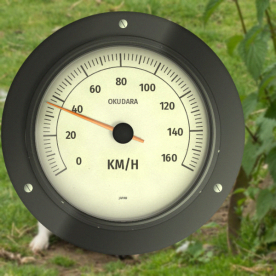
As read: {"value": 36, "unit": "km/h"}
